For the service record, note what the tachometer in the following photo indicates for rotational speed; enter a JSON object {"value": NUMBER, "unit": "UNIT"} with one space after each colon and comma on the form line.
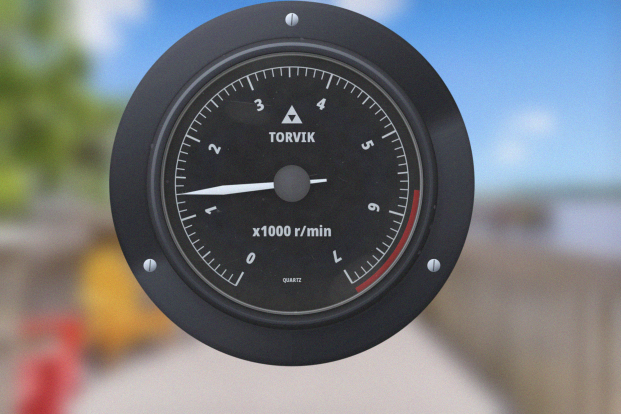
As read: {"value": 1300, "unit": "rpm"}
